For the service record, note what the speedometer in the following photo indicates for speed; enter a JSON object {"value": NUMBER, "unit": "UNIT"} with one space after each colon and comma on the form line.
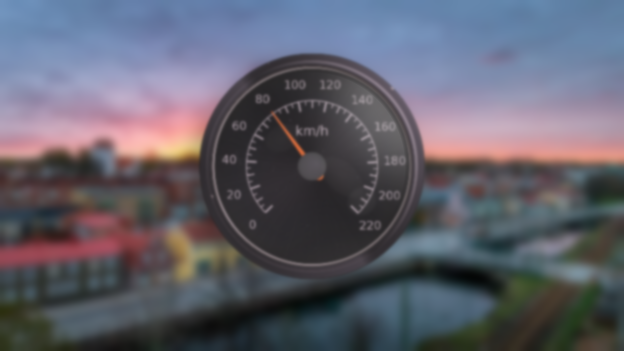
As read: {"value": 80, "unit": "km/h"}
